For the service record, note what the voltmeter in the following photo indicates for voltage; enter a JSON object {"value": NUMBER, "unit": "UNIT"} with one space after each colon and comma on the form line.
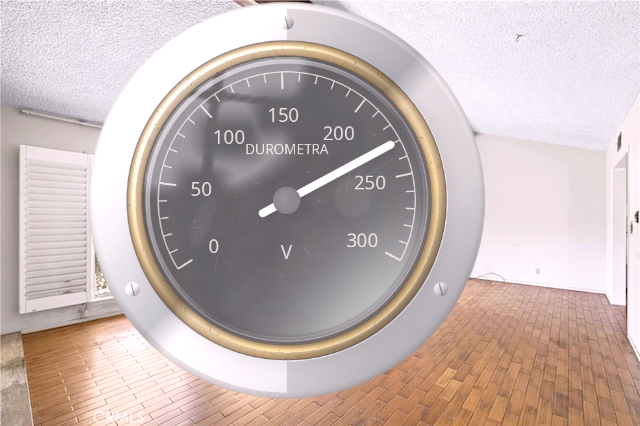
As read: {"value": 230, "unit": "V"}
